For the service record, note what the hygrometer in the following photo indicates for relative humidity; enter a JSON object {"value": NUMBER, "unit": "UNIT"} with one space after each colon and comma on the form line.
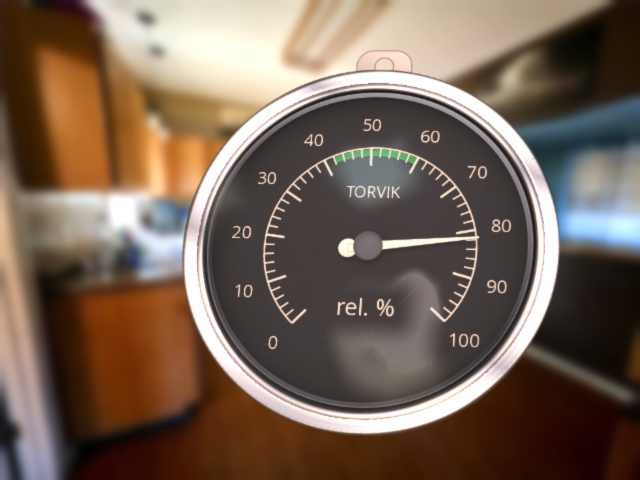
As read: {"value": 82, "unit": "%"}
